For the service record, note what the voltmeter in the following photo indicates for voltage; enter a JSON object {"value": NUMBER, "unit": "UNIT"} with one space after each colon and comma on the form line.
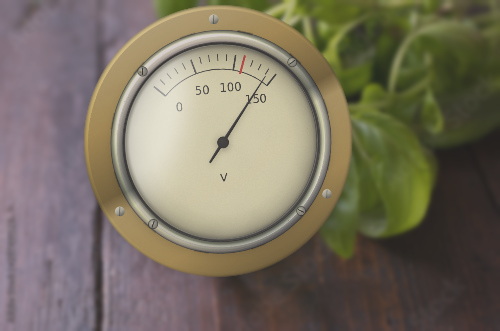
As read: {"value": 140, "unit": "V"}
